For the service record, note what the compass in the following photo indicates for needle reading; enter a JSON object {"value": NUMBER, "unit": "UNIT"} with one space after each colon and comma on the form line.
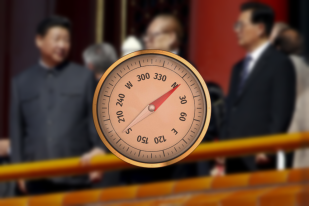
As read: {"value": 5, "unit": "°"}
